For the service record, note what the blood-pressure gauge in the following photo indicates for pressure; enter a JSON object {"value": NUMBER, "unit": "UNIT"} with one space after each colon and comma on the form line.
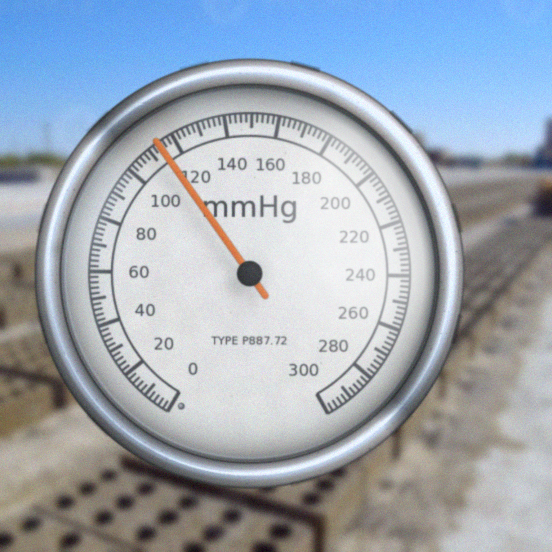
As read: {"value": 114, "unit": "mmHg"}
